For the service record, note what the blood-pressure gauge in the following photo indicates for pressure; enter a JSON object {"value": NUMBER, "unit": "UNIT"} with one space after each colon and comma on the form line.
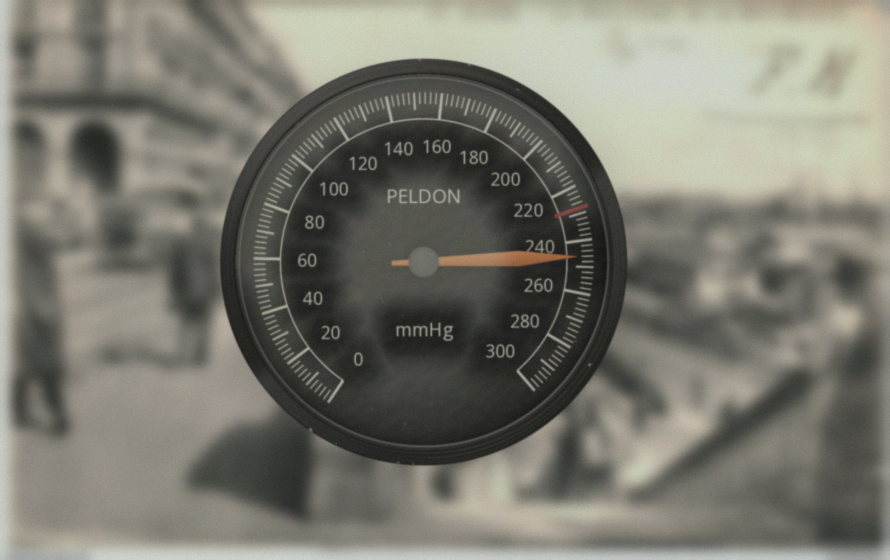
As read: {"value": 246, "unit": "mmHg"}
